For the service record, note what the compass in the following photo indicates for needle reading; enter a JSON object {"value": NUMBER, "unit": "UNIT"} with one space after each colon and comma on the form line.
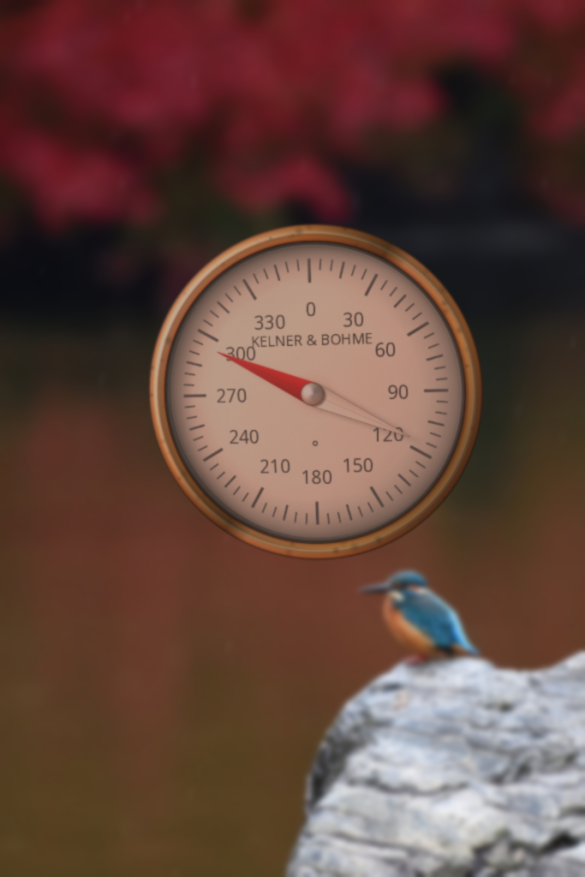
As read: {"value": 295, "unit": "°"}
